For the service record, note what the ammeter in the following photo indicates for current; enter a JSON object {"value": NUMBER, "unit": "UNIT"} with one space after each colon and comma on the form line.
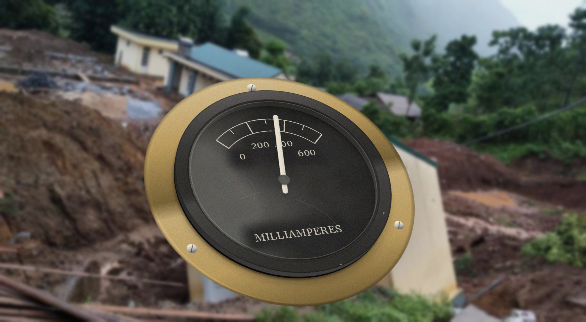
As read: {"value": 350, "unit": "mA"}
